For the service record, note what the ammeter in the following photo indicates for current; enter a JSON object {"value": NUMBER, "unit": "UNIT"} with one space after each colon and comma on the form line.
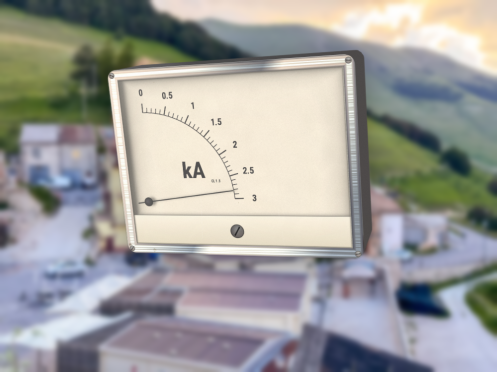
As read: {"value": 2.8, "unit": "kA"}
